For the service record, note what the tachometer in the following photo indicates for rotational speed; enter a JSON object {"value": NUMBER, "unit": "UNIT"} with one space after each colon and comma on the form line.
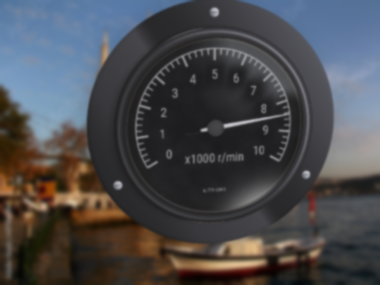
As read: {"value": 8400, "unit": "rpm"}
